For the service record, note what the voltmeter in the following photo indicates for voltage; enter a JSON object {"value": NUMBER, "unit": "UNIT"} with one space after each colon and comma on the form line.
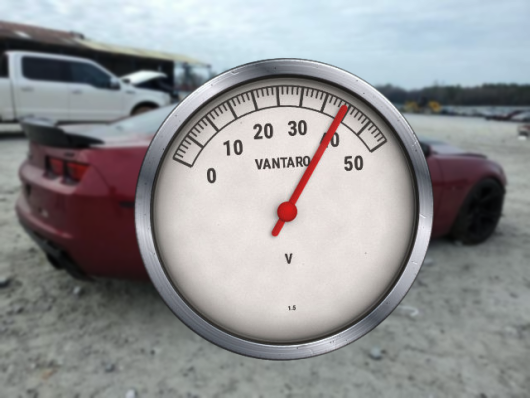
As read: {"value": 39, "unit": "V"}
